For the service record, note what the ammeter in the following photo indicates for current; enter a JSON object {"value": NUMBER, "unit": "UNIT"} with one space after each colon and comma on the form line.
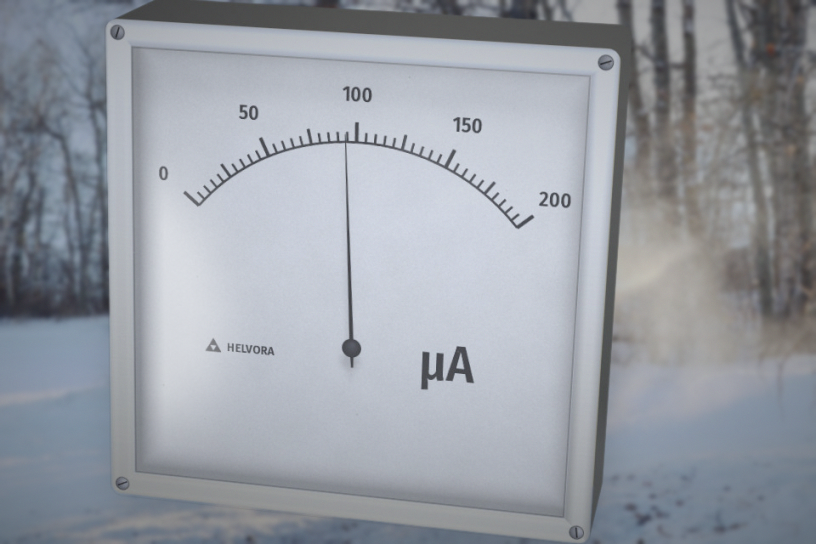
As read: {"value": 95, "unit": "µA"}
